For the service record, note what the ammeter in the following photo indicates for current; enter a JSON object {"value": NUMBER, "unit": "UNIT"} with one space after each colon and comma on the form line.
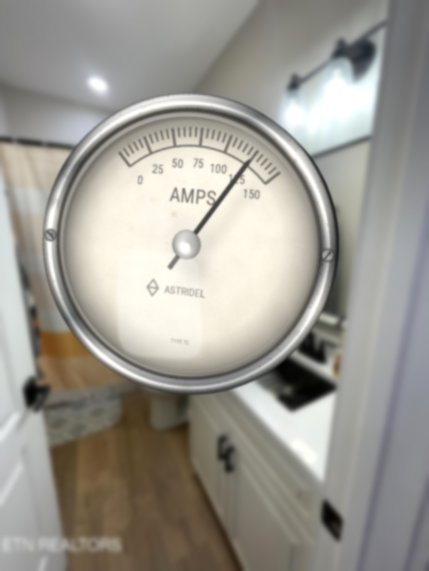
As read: {"value": 125, "unit": "A"}
